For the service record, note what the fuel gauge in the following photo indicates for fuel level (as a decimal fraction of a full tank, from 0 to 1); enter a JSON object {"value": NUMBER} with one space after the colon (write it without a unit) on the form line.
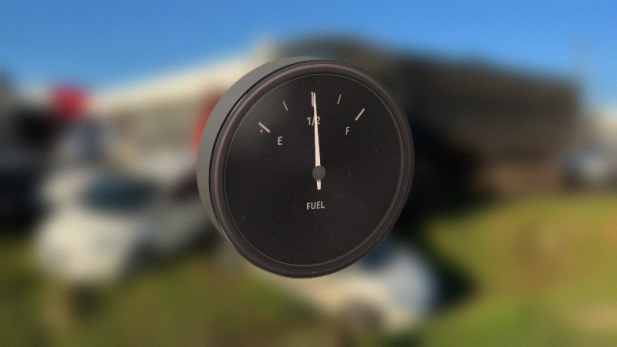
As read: {"value": 0.5}
